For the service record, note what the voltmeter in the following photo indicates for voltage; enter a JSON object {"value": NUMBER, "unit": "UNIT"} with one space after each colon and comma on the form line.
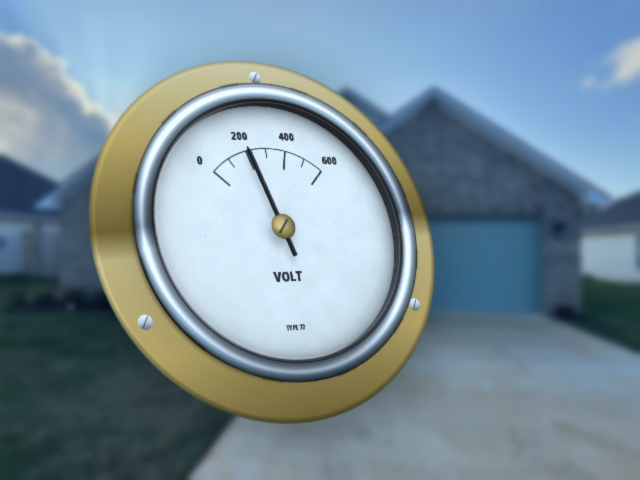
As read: {"value": 200, "unit": "V"}
